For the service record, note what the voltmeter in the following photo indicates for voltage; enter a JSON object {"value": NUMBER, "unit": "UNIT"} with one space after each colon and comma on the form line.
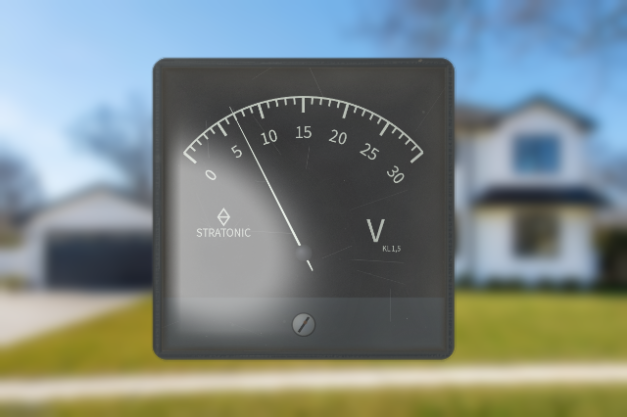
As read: {"value": 7, "unit": "V"}
